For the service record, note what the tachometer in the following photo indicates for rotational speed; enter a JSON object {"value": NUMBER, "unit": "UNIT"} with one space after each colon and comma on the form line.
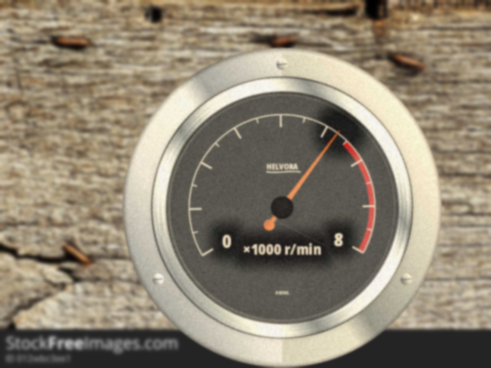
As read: {"value": 5250, "unit": "rpm"}
